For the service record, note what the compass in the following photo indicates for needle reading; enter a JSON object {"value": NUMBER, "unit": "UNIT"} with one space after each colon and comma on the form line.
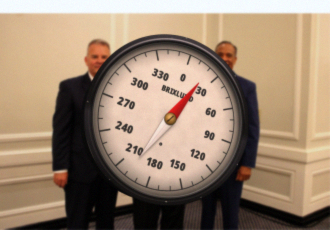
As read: {"value": 20, "unit": "°"}
